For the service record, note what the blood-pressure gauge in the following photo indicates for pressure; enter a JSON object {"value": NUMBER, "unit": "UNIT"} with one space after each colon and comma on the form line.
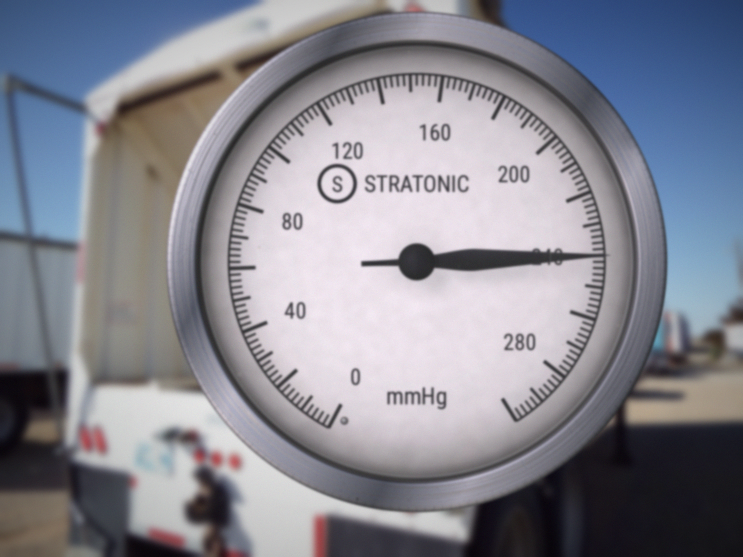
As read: {"value": 240, "unit": "mmHg"}
